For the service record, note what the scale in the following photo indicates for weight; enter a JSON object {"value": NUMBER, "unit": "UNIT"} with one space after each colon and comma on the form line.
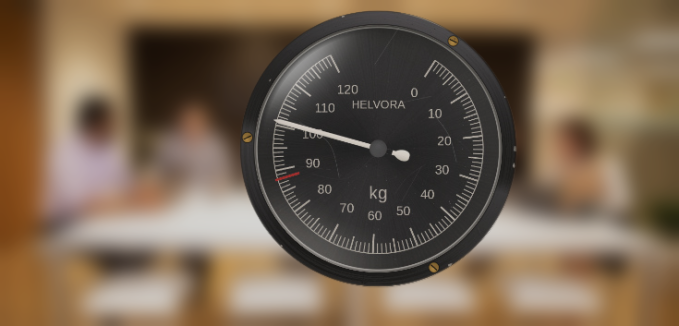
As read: {"value": 101, "unit": "kg"}
